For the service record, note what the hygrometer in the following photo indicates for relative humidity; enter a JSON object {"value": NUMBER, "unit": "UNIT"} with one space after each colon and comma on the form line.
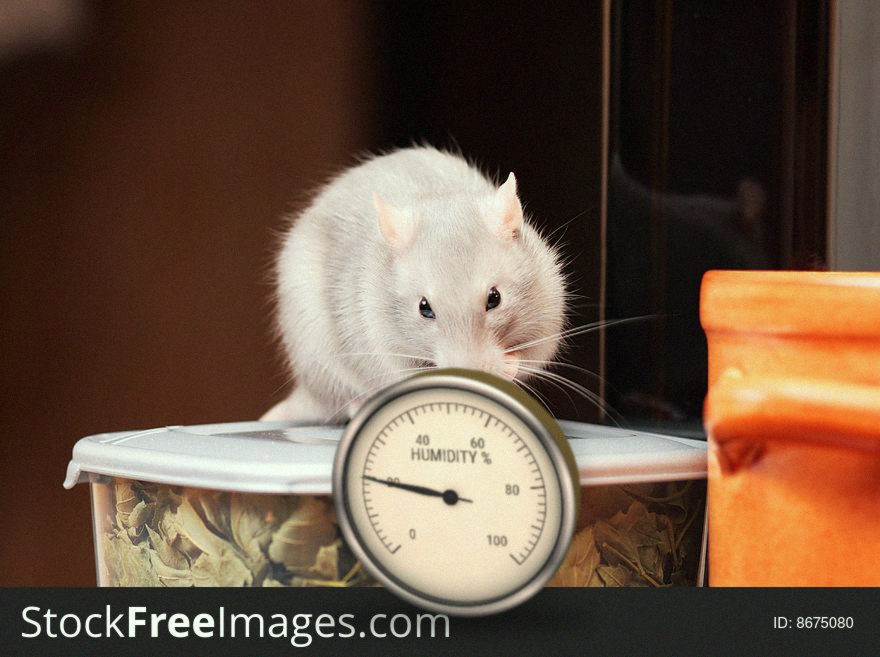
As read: {"value": 20, "unit": "%"}
